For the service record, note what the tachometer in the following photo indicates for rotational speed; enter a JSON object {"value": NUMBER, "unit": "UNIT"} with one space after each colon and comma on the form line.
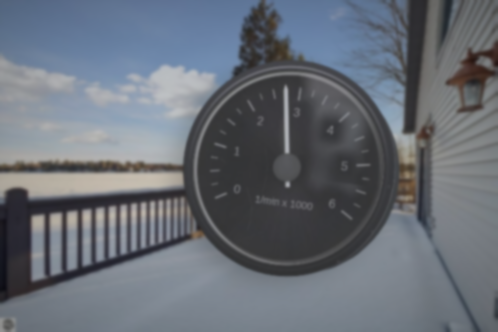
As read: {"value": 2750, "unit": "rpm"}
